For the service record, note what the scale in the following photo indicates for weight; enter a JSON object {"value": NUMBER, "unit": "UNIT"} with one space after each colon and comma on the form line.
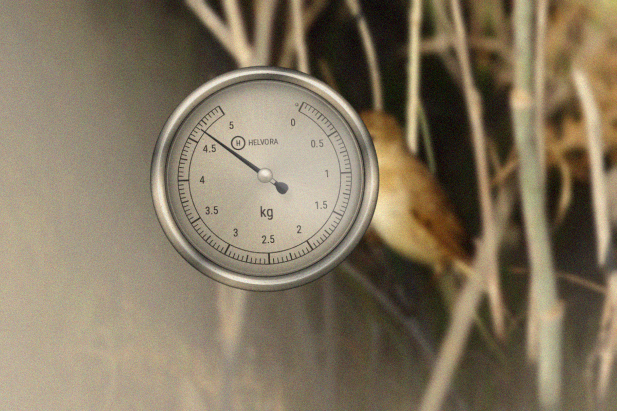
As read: {"value": 4.65, "unit": "kg"}
